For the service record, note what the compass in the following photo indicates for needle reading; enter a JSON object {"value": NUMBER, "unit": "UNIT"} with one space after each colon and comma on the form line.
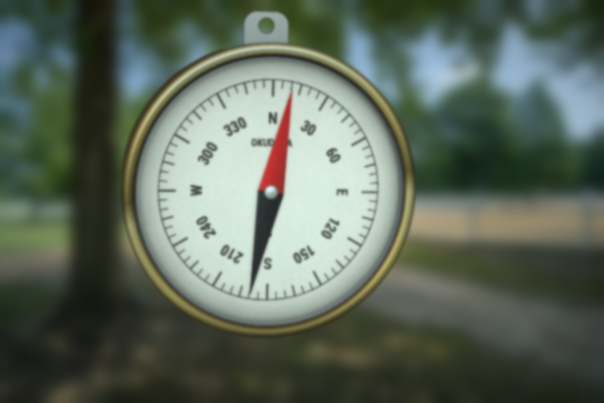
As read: {"value": 10, "unit": "°"}
